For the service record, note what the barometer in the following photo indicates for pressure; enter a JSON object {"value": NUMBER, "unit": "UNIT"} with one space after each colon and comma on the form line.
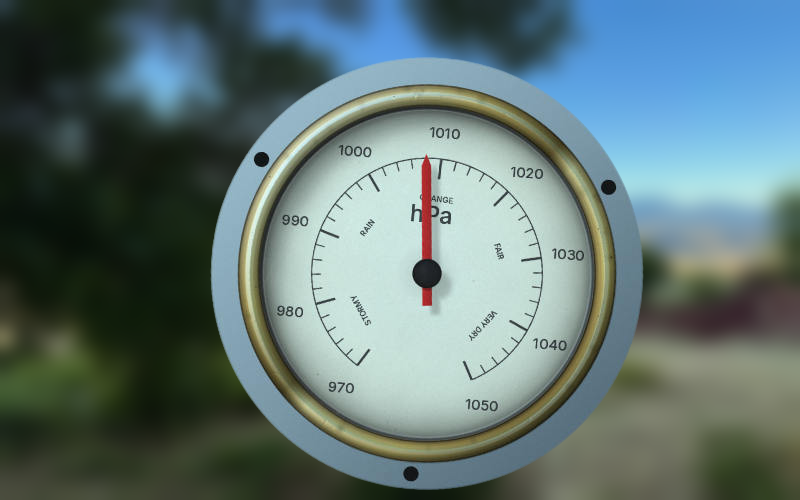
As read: {"value": 1008, "unit": "hPa"}
